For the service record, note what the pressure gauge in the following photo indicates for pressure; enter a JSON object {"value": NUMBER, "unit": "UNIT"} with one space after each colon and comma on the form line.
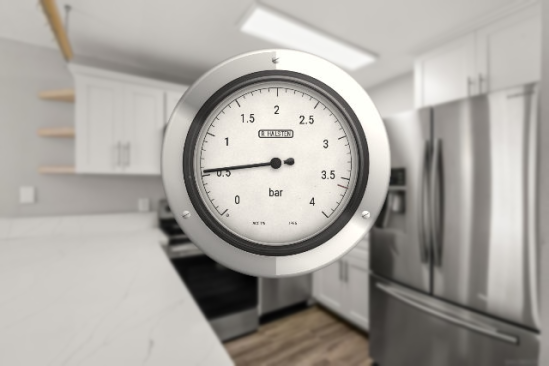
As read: {"value": 0.55, "unit": "bar"}
